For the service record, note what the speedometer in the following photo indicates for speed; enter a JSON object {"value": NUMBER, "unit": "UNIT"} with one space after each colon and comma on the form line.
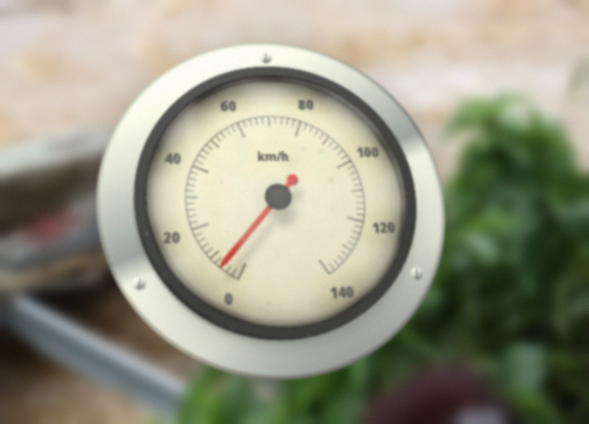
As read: {"value": 6, "unit": "km/h"}
